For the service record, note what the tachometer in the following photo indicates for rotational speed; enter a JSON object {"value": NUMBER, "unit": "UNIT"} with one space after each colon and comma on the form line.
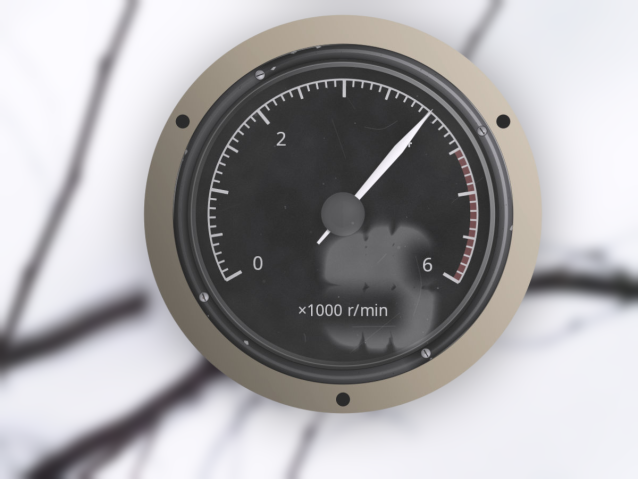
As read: {"value": 4000, "unit": "rpm"}
